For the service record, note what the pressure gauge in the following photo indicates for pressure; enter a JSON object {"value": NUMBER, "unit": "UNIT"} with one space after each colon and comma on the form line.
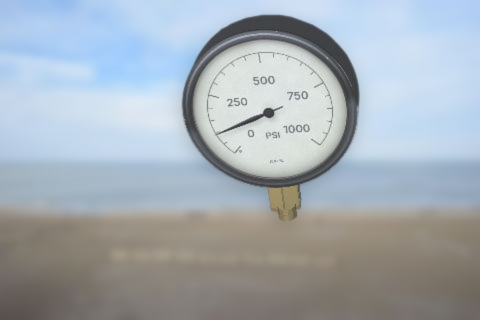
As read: {"value": 100, "unit": "psi"}
